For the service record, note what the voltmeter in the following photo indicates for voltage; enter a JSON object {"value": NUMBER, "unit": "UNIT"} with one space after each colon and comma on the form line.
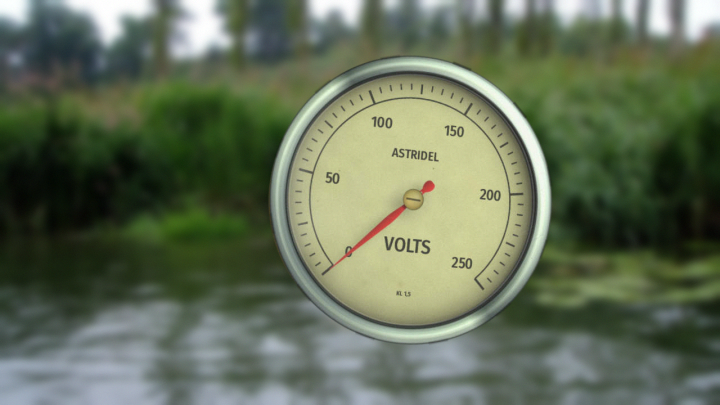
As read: {"value": 0, "unit": "V"}
